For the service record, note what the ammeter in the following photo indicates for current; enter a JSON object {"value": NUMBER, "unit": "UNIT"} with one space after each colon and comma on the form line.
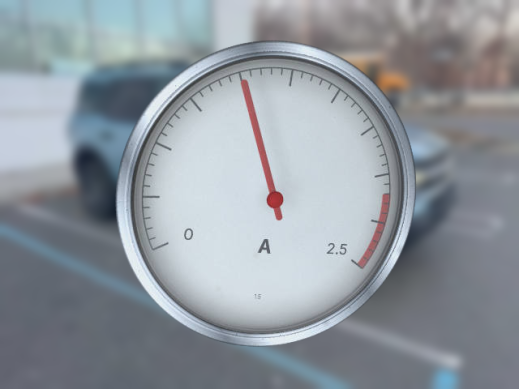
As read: {"value": 1, "unit": "A"}
